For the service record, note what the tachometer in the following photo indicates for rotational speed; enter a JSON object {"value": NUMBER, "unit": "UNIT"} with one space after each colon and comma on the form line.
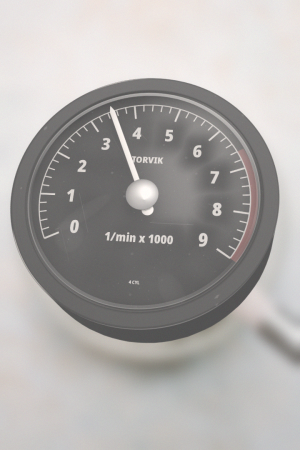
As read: {"value": 3500, "unit": "rpm"}
